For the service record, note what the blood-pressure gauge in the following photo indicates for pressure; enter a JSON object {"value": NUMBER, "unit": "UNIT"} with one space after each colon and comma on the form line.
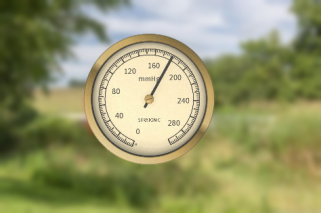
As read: {"value": 180, "unit": "mmHg"}
